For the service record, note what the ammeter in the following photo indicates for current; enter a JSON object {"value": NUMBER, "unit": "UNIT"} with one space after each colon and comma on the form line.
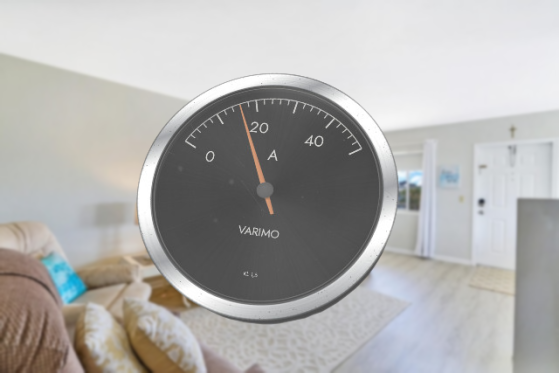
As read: {"value": 16, "unit": "A"}
